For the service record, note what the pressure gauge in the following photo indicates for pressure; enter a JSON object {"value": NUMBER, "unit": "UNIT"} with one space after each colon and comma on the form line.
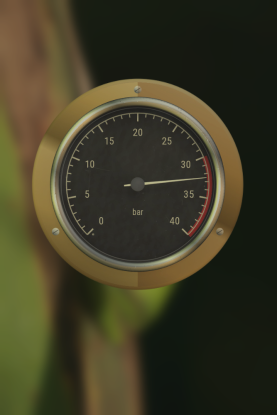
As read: {"value": 32.5, "unit": "bar"}
